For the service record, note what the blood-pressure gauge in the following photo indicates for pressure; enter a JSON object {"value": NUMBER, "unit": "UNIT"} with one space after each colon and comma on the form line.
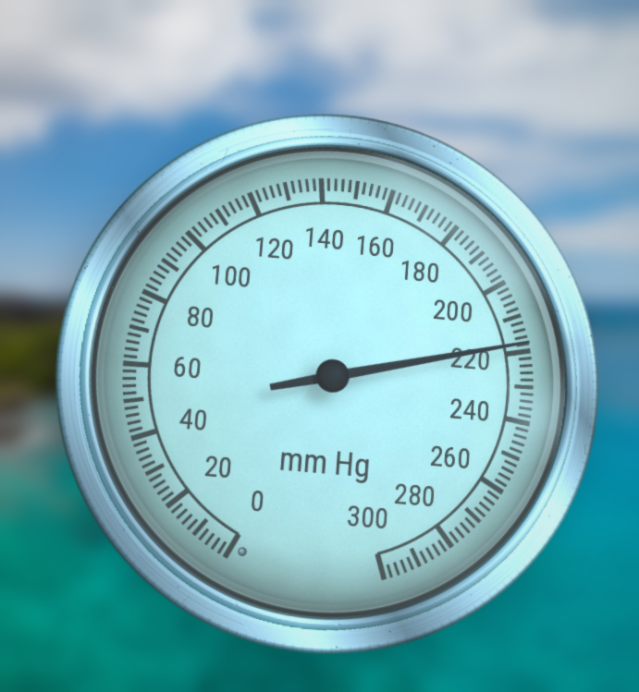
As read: {"value": 218, "unit": "mmHg"}
